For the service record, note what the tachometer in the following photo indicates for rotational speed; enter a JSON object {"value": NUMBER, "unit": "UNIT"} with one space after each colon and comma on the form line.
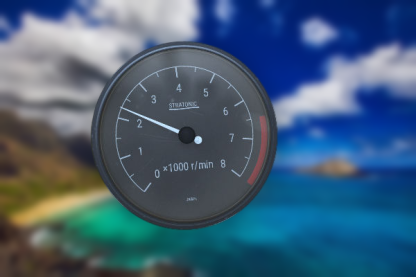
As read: {"value": 2250, "unit": "rpm"}
